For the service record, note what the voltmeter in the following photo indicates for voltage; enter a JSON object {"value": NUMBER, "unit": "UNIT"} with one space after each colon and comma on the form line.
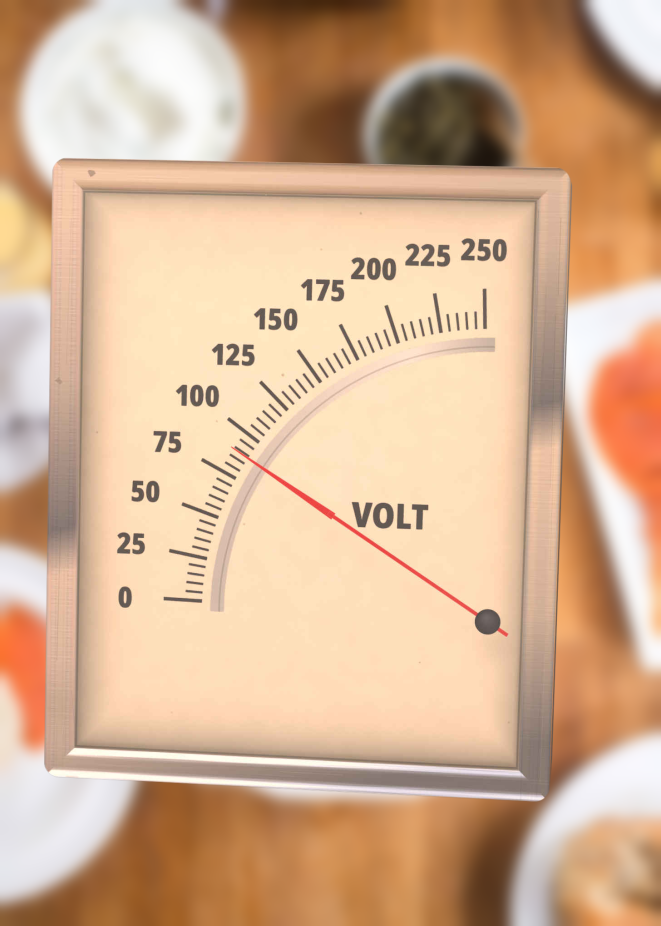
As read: {"value": 90, "unit": "V"}
